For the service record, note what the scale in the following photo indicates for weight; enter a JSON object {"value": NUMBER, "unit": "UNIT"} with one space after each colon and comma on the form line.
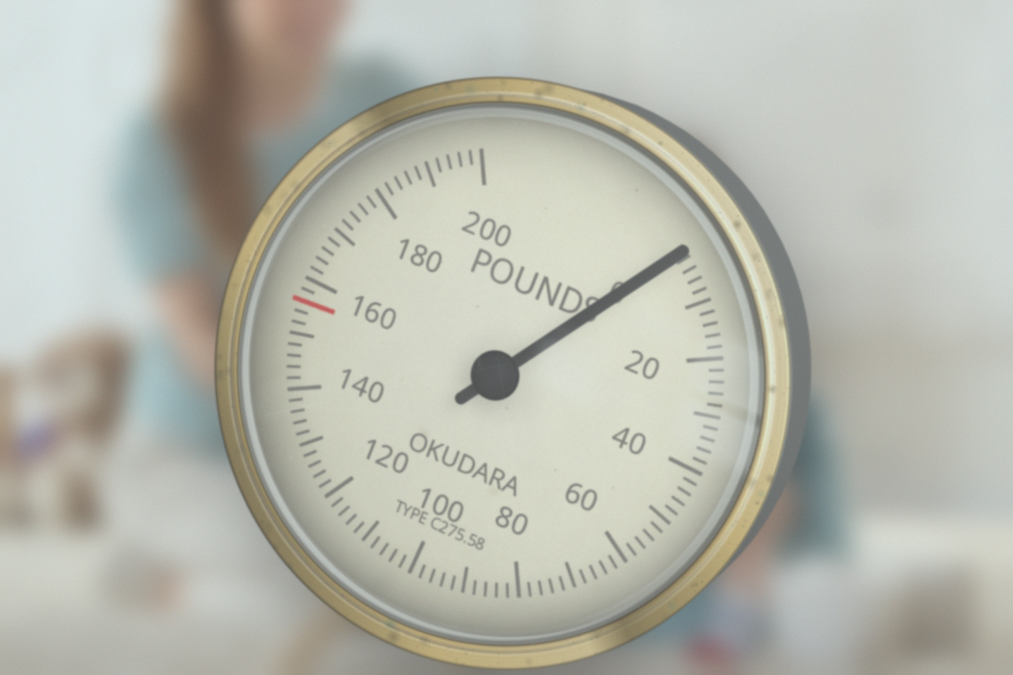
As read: {"value": 1, "unit": "lb"}
